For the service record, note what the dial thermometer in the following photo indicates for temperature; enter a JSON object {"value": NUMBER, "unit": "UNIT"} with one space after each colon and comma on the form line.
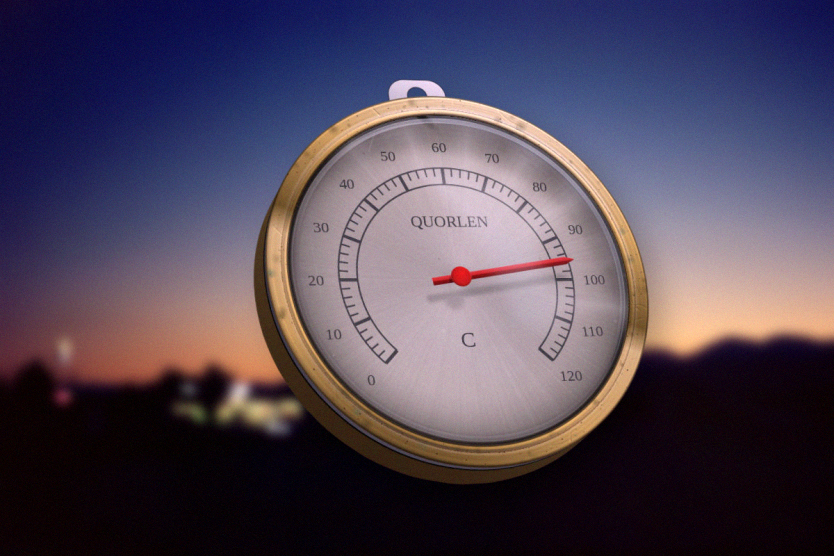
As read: {"value": 96, "unit": "°C"}
